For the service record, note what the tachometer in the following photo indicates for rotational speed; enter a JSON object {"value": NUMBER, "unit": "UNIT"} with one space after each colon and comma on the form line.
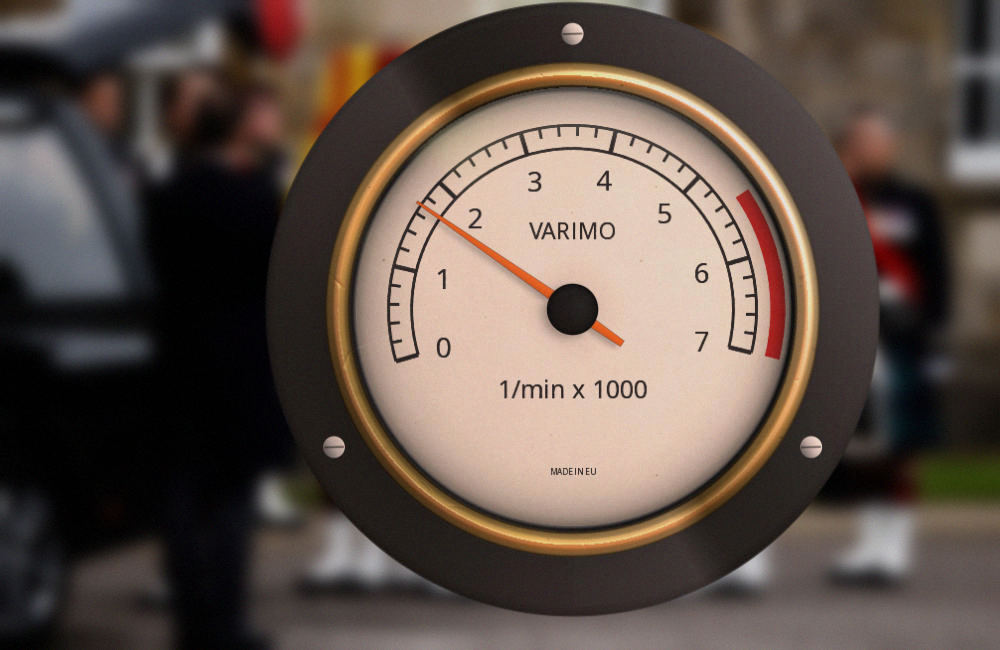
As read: {"value": 1700, "unit": "rpm"}
